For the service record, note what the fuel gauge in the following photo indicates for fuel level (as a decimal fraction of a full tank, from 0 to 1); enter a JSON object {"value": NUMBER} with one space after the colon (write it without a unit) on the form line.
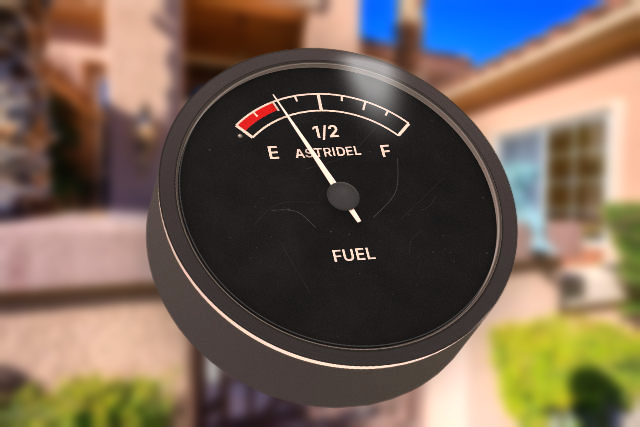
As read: {"value": 0.25}
